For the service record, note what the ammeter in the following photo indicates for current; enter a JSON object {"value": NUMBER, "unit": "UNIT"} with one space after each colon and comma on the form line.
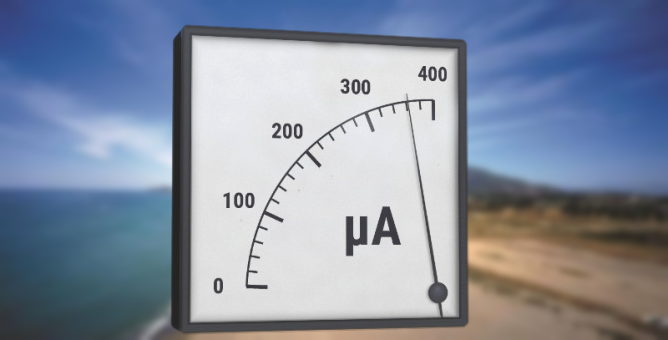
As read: {"value": 360, "unit": "µA"}
